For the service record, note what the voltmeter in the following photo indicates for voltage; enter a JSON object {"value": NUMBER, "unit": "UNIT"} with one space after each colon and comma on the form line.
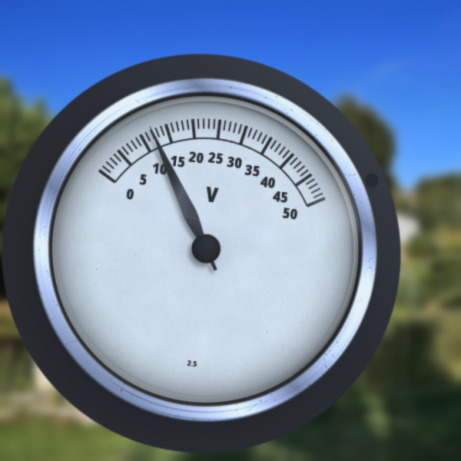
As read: {"value": 12, "unit": "V"}
